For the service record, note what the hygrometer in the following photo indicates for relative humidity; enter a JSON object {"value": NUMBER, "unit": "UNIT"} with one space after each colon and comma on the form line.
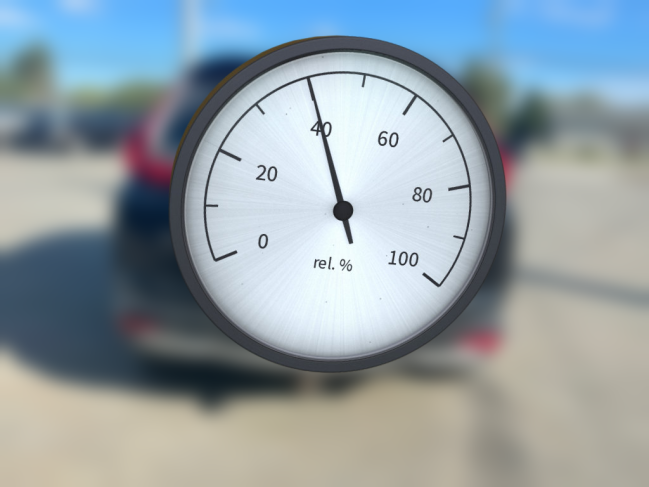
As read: {"value": 40, "unit": "%"}
